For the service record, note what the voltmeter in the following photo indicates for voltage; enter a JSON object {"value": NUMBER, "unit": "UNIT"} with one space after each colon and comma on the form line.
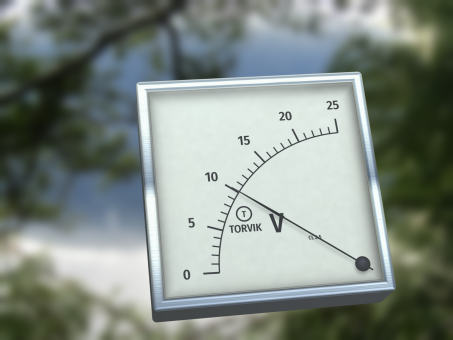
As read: {"value": 10, "unit": "V"}
